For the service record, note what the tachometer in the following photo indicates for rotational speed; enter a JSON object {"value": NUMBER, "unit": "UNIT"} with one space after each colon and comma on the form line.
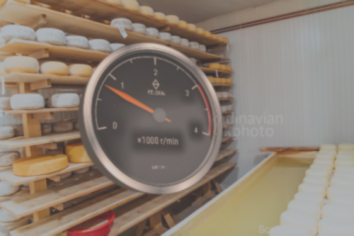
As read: {"value": 750, "unit": "rpm"}
